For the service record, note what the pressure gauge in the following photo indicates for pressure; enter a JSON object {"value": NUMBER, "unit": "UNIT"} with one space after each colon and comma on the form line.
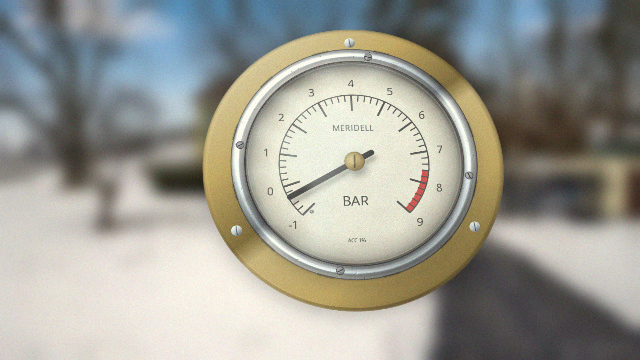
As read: {"value": -0.4, "unit": "bar"}
